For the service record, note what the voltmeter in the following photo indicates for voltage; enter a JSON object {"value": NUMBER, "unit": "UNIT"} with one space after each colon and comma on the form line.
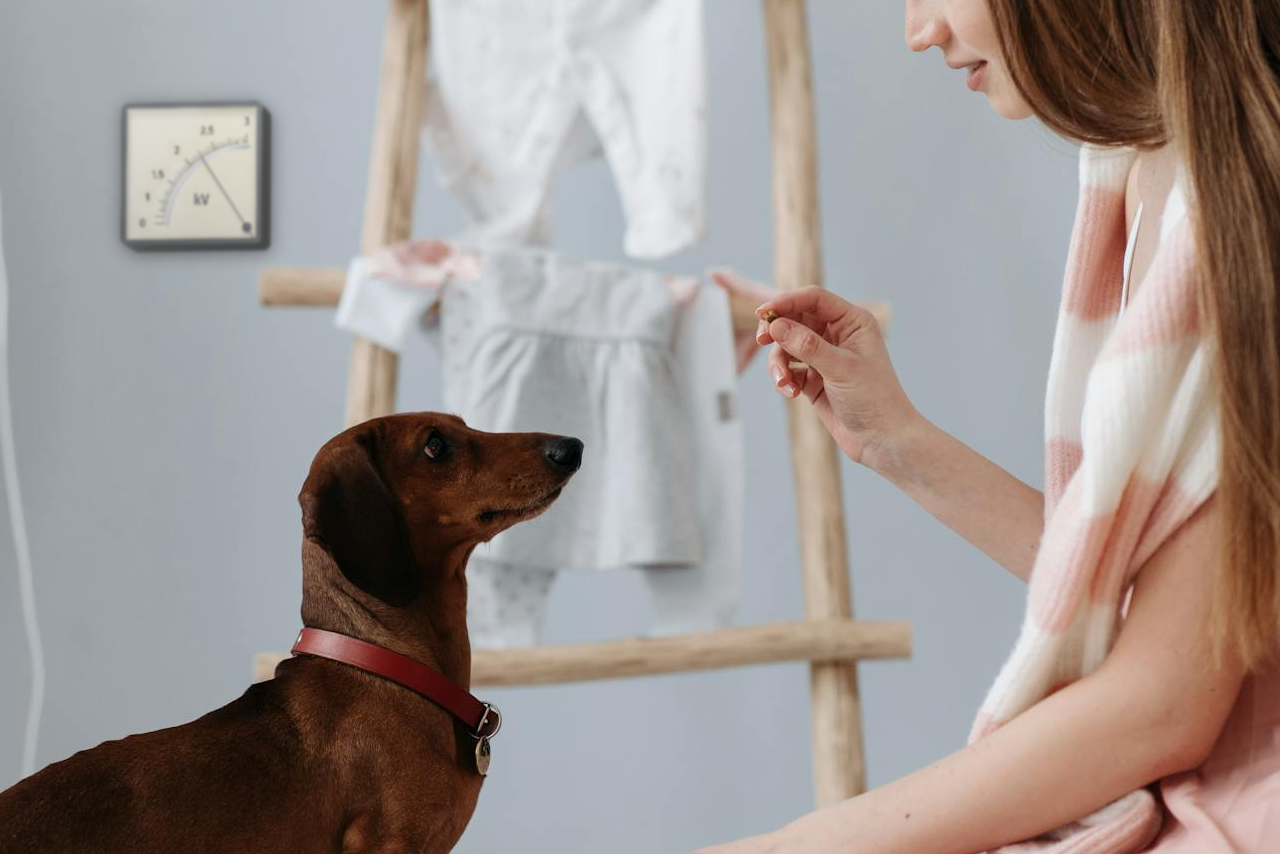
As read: {"value": 2.25, "unit": "kV"}
